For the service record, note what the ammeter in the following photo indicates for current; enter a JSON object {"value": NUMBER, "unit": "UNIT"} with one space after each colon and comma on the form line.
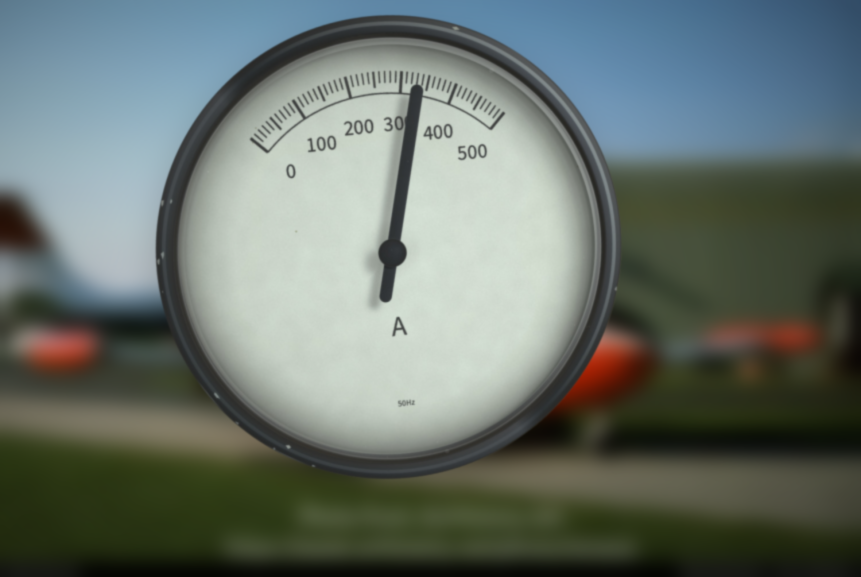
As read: {"value": 330, "unit": "A"}
